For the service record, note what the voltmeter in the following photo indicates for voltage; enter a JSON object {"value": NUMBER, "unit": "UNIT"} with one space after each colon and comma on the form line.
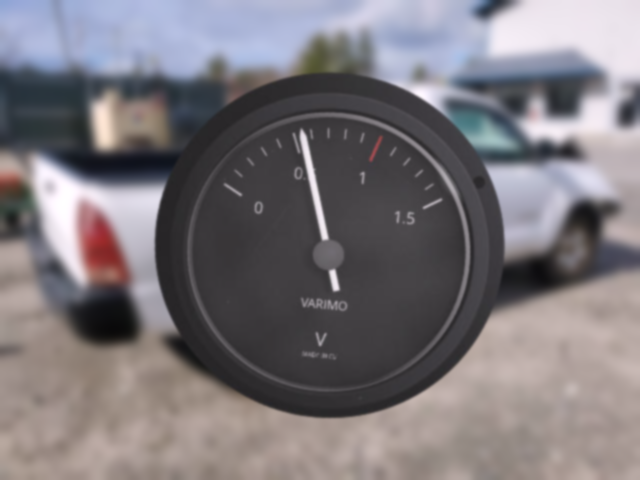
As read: {"value": 0.55, "unit": "V"}
